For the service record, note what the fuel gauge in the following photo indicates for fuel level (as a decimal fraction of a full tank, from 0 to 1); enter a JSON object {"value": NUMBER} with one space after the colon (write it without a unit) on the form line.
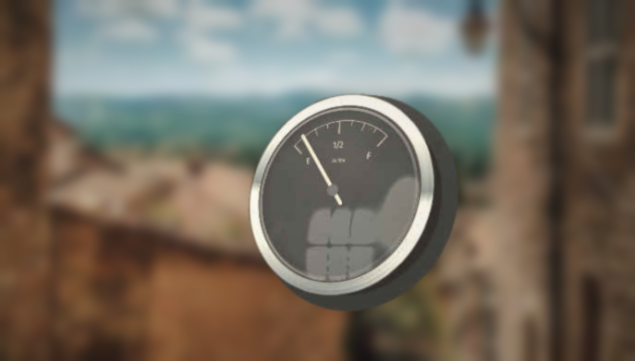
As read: {"value": 0.125}
